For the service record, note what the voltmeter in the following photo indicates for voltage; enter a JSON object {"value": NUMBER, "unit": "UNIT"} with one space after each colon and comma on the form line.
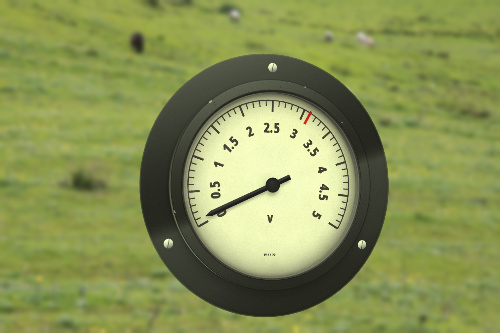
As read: {"value": 0.1, "unit": "V"}
